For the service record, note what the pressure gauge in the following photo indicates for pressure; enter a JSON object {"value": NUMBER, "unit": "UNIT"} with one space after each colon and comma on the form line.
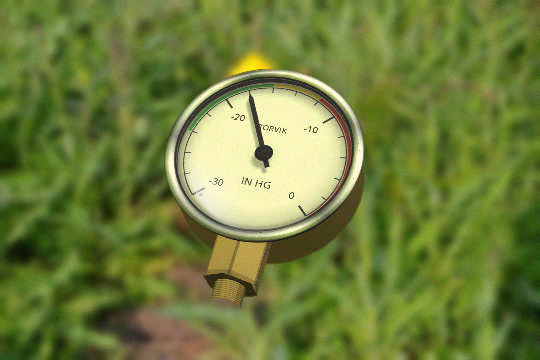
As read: {"value": -18, "unit": "inHg"}
